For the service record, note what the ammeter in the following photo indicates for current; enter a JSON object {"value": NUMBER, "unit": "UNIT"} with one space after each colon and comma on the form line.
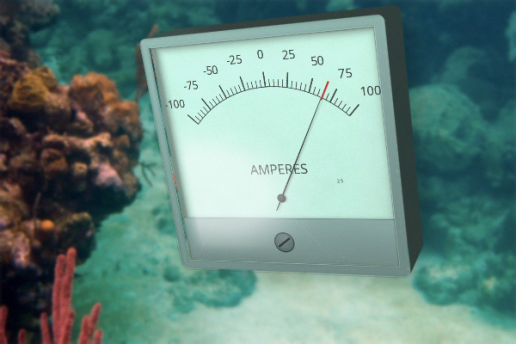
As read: {"value": 65, "unit": "A"}
